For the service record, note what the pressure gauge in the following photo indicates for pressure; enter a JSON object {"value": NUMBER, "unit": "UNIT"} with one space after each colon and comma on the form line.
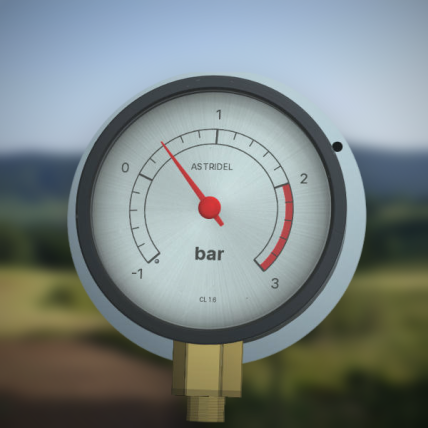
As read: {"value": 0.4, "unit": "bar"}
